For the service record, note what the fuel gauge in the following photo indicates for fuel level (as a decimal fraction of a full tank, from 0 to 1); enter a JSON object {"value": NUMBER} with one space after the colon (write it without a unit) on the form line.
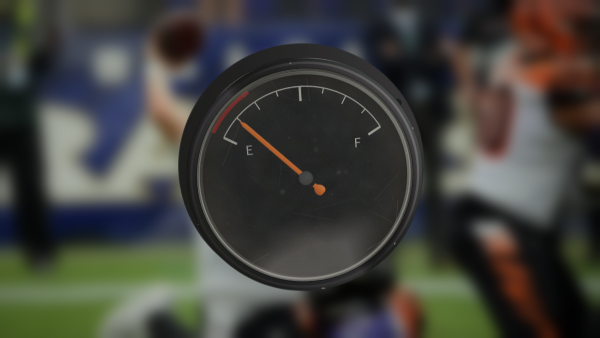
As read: {"value": 0.125}
